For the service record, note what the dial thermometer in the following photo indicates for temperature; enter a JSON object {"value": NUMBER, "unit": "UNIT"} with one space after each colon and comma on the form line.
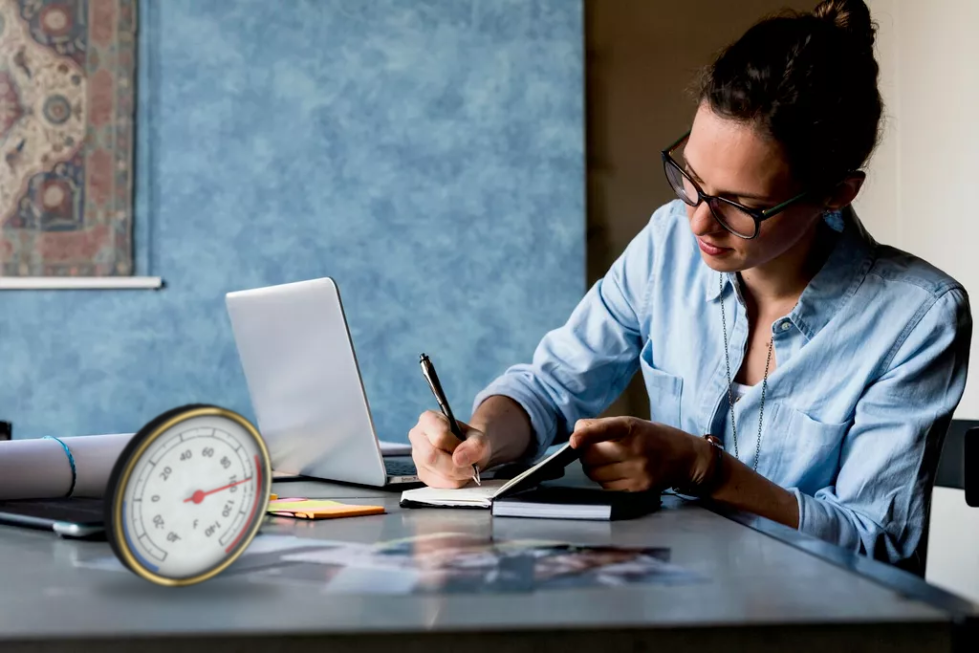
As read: {"value": 100, "unit": "°F"}
